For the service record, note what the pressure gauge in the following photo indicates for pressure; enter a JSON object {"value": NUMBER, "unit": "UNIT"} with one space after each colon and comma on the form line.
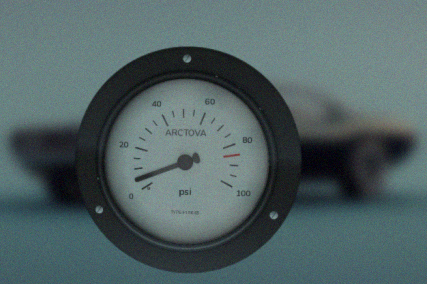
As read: {"value": 5, "unit": "psi"}
